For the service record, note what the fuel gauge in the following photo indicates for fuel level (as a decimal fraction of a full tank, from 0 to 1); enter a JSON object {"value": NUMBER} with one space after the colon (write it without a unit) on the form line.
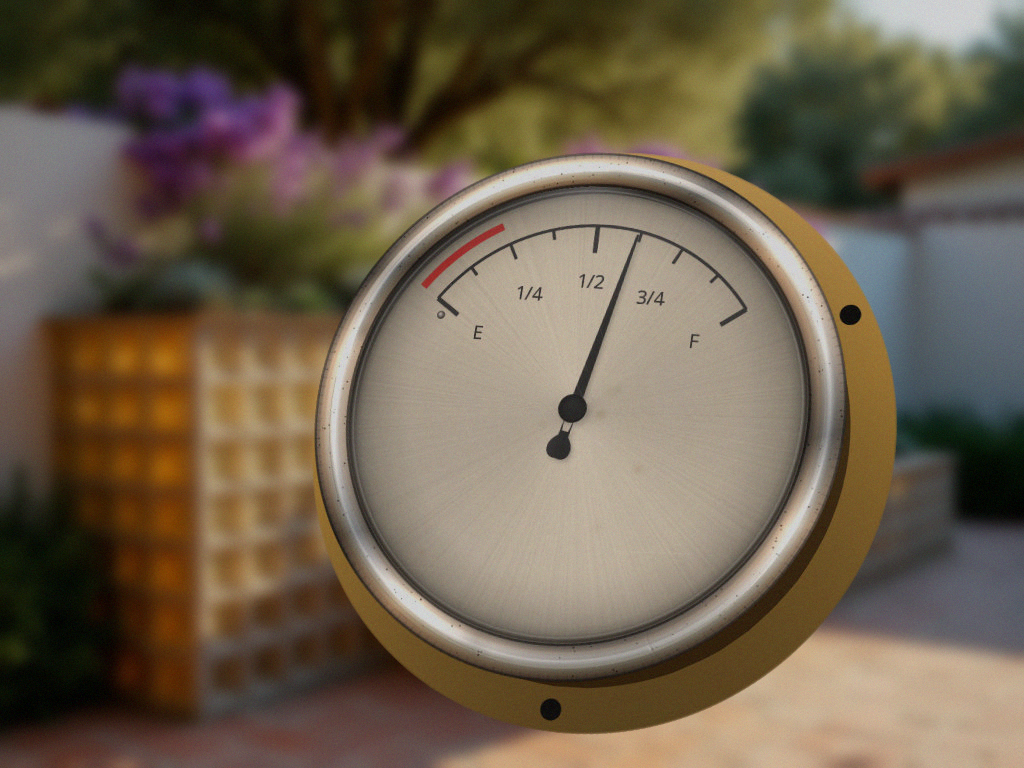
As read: {"value": 0.625}
